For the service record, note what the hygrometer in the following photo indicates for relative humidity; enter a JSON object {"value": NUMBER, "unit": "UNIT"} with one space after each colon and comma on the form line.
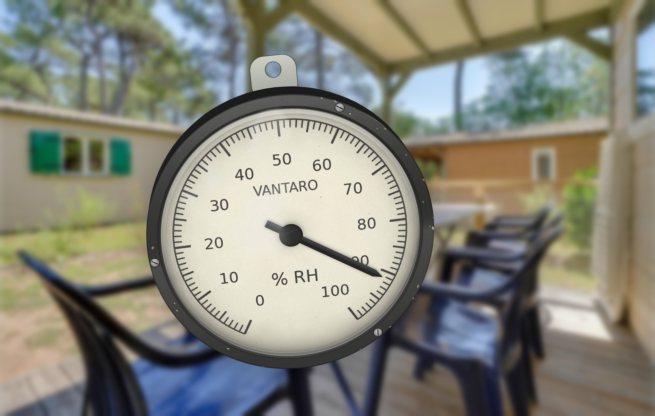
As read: {"value": 91, "unit": "%"}
